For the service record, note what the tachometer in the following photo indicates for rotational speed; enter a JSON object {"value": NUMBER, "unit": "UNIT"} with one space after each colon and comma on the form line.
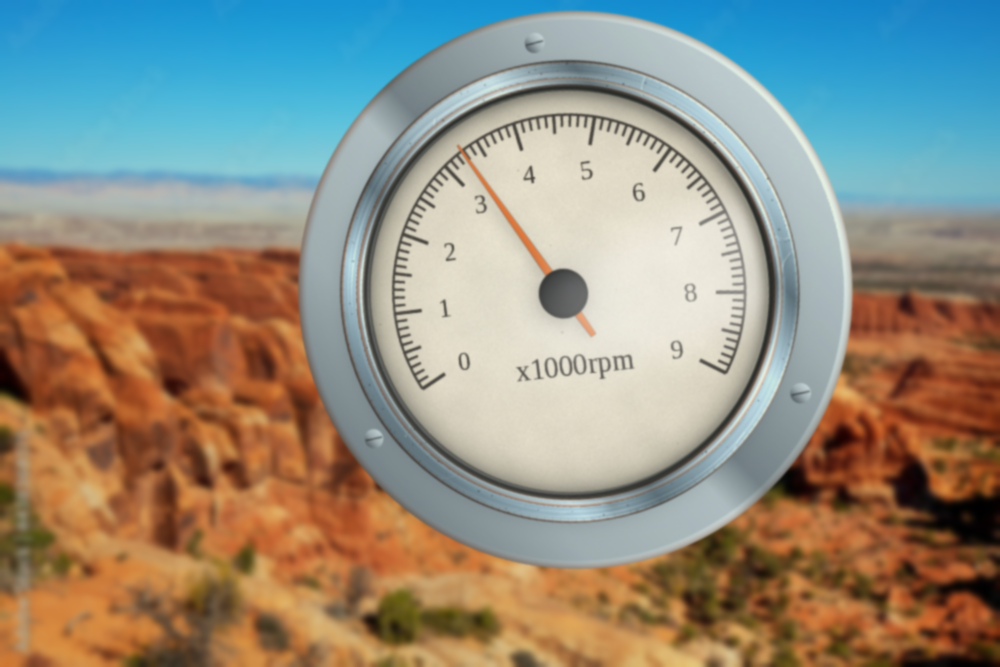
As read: {"value": 3300, "unit": "rpm"}
